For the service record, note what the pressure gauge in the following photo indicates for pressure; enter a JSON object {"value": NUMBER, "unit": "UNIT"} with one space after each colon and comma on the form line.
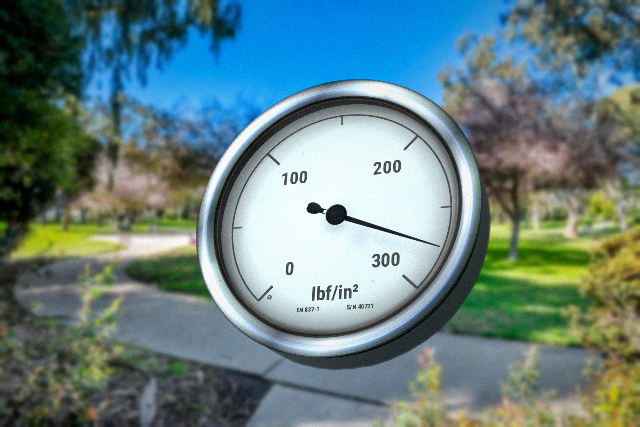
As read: {"value": 275, "unit": "psi"}
